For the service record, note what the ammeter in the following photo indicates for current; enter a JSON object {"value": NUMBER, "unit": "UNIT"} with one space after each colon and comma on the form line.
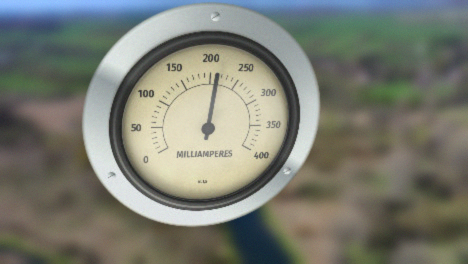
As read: {"value": 210, "unit": "mA"}
